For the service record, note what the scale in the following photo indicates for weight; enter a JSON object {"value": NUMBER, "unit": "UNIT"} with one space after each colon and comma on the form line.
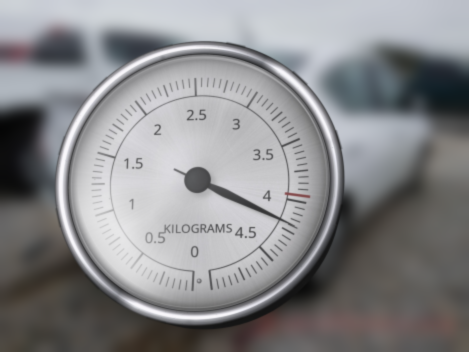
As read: {"value": 4.2, "unit": "kg"}
